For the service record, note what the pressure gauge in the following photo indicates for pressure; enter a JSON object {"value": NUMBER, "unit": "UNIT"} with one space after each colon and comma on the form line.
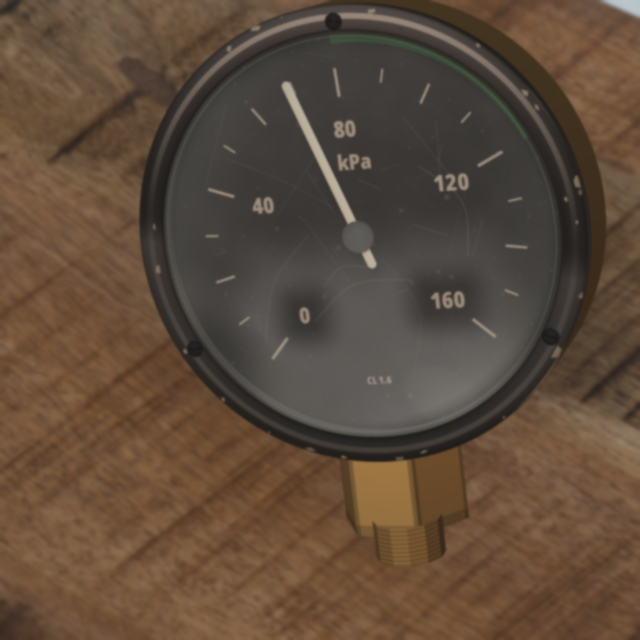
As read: {"value": 70, "unit": "kPa"}
